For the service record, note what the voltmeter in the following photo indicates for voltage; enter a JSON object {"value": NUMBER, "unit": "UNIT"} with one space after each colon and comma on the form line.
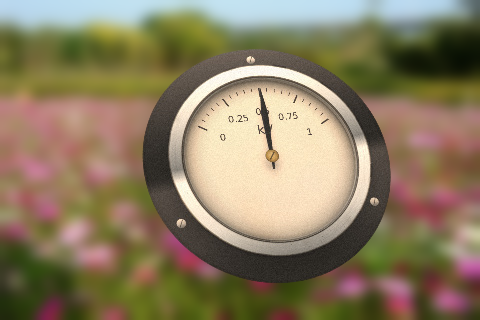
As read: {"value": 0.5, "unit": "kV"}
